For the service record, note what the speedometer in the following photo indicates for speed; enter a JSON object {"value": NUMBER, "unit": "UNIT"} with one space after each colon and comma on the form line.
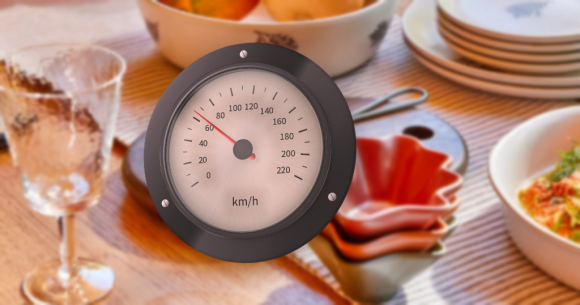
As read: {"value": 65, "unit": "km/h"}
